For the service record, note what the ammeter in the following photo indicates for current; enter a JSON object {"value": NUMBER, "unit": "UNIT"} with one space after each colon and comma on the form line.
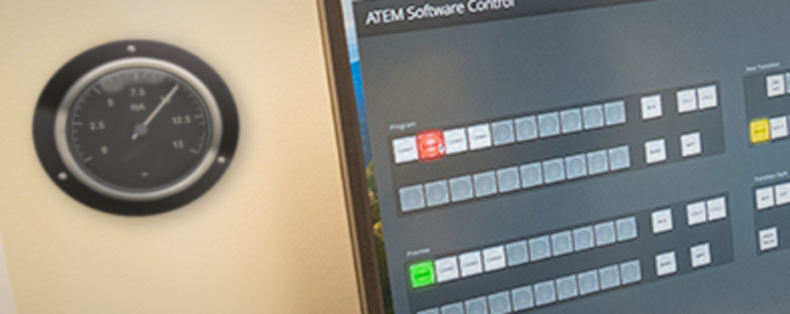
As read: {"value": 10, "unit": "mA"}
